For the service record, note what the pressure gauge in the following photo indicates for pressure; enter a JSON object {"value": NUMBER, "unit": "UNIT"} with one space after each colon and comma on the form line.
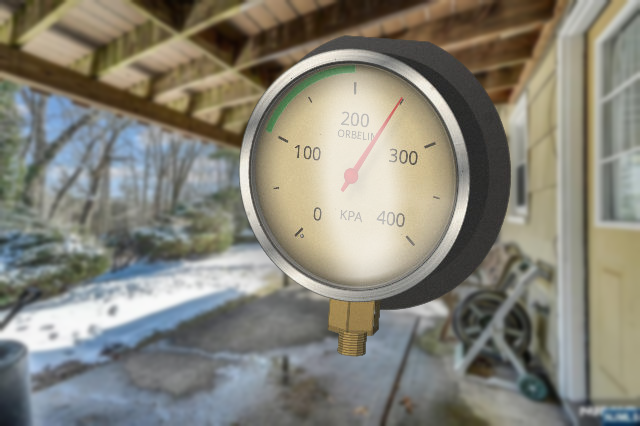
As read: {"value": 250, "unit": "kPa"}
